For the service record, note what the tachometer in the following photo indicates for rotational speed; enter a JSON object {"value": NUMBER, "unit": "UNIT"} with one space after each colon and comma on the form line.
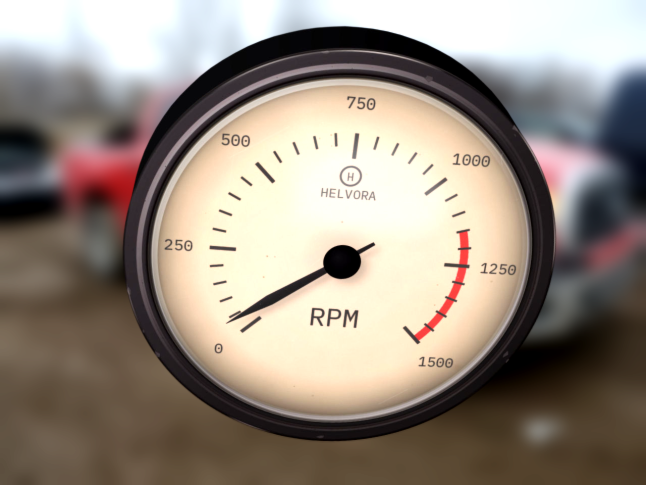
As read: {"value": 50, "unit": "rpm"}
